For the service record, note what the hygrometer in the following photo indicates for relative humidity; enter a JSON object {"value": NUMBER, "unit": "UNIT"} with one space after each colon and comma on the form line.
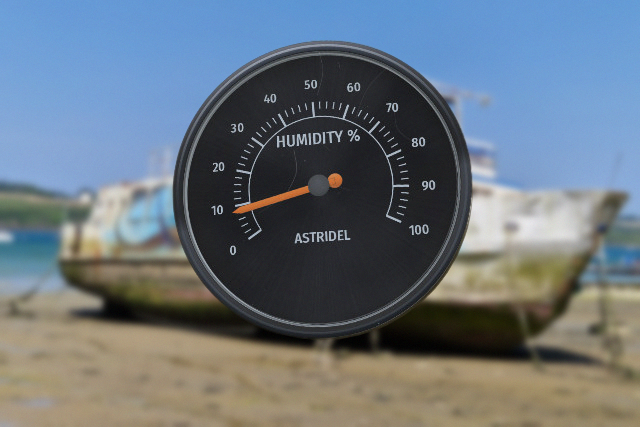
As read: {"value": 8, "unit": "%"}
